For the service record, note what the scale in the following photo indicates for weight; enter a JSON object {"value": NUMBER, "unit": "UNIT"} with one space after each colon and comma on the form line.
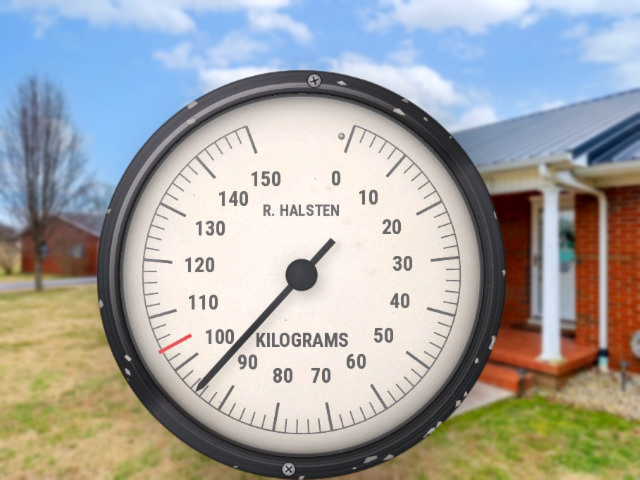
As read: {"value": 95, "unit": "kg"}
